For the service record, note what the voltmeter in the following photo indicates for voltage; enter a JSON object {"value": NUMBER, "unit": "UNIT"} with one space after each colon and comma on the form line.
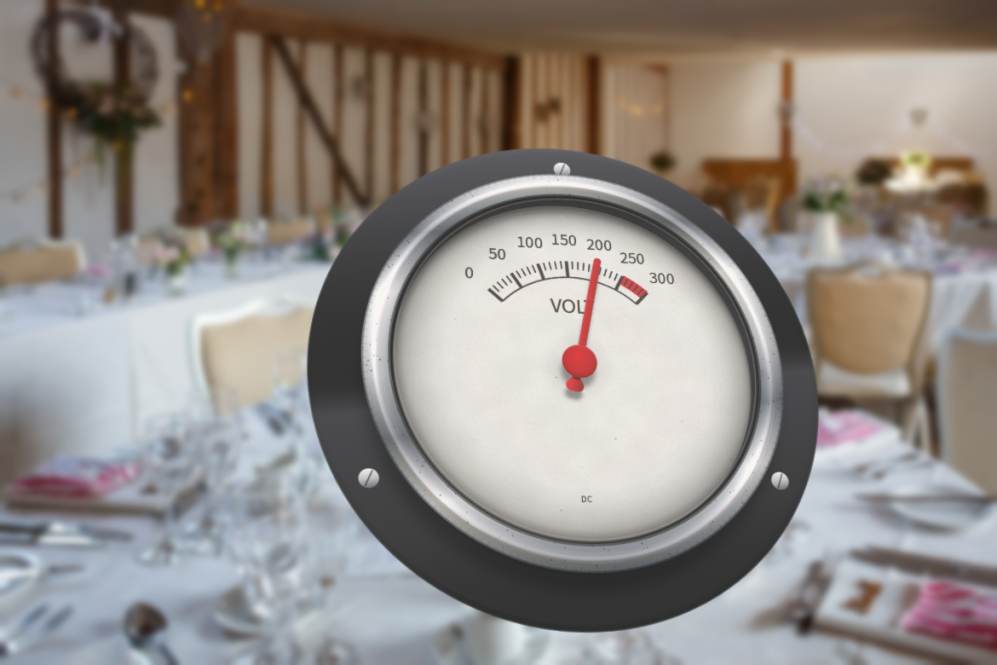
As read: {"value": 200, "unit": "V"}
